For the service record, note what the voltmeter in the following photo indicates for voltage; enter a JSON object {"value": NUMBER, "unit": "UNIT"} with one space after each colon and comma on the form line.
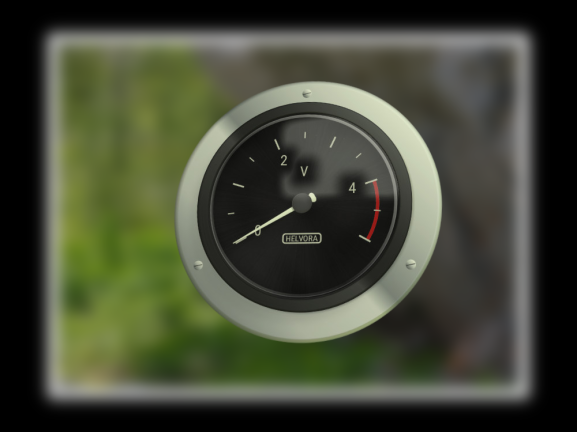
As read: {"value": 0, "unit": "V"}
